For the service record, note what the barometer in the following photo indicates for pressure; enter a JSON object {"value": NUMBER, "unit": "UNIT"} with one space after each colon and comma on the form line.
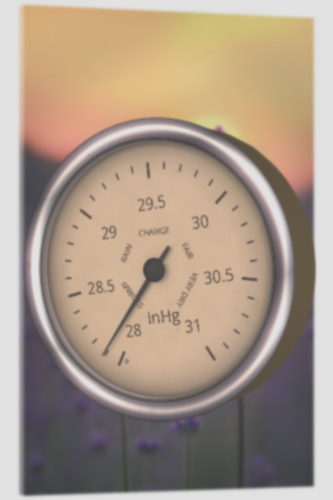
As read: {"value": 28.1, "unit": "inHg"}
